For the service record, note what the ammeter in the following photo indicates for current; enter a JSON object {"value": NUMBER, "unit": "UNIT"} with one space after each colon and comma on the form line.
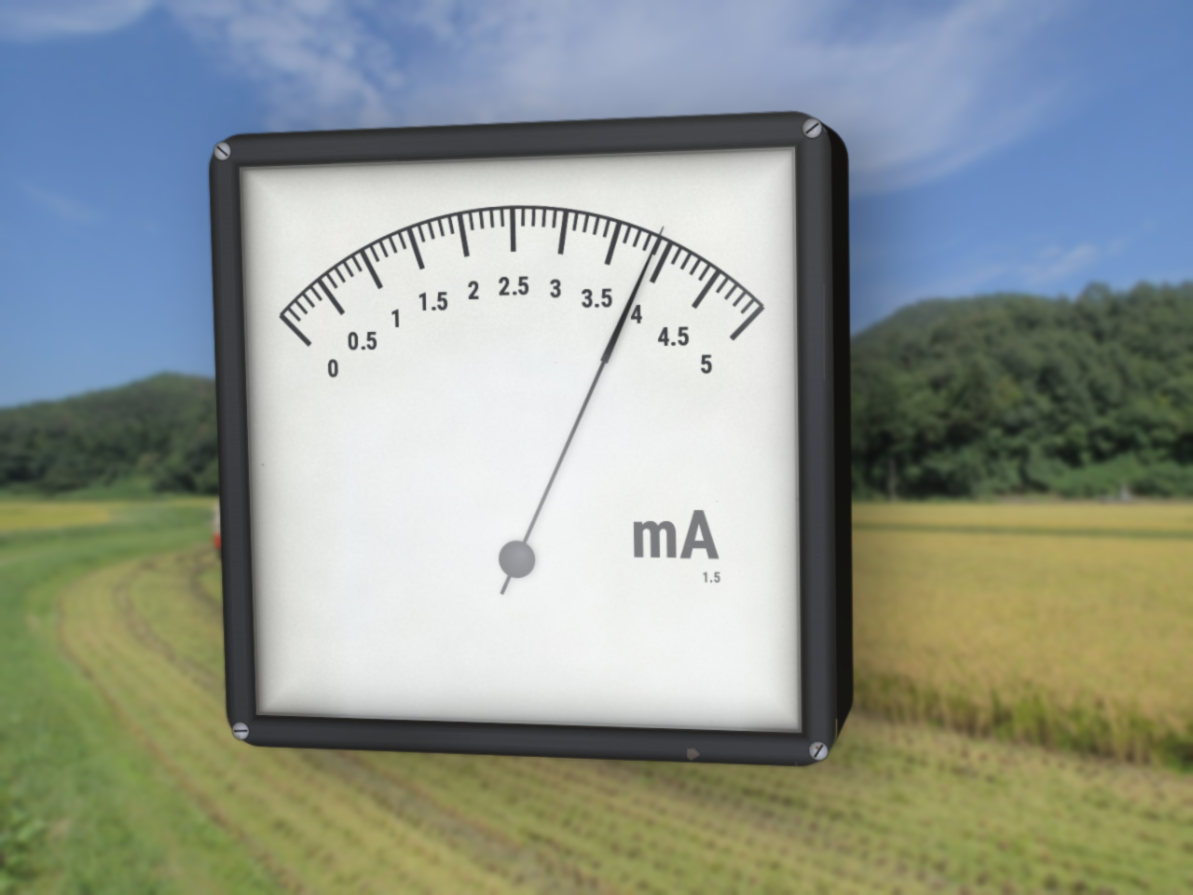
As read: {"value": 3.9, "unit": "mA"}
